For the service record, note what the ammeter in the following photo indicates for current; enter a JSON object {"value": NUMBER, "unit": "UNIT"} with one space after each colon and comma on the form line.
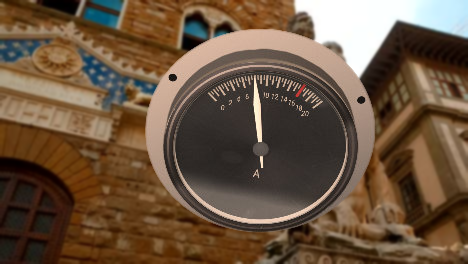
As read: {"value": 8, "unit": "A"}
